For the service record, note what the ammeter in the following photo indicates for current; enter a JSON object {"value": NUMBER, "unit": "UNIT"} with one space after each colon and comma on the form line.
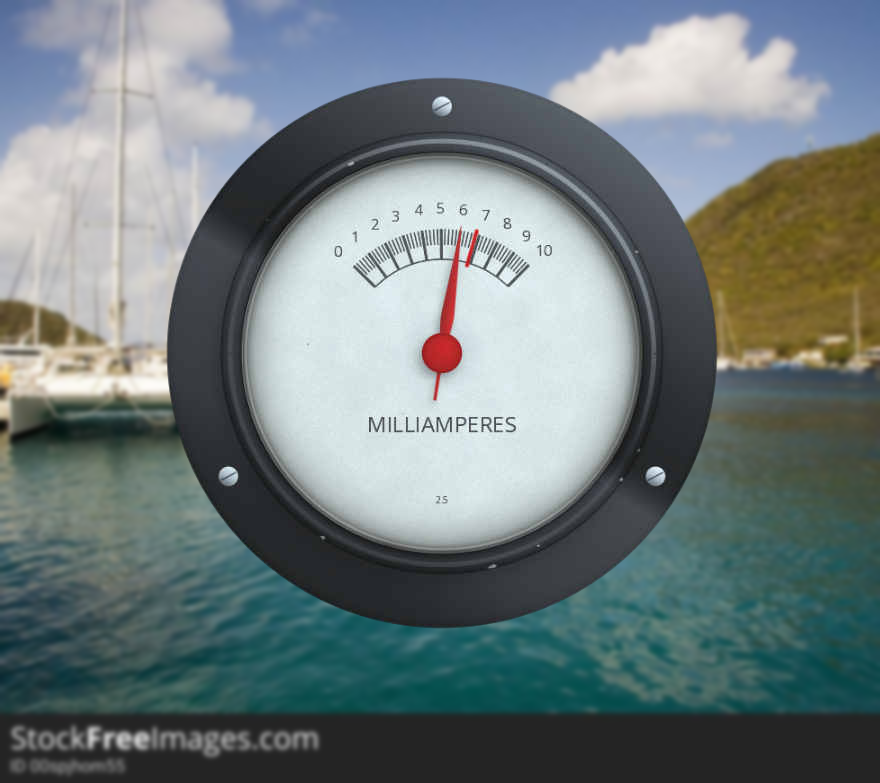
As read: {"value": 6, "unit": "mA"}
